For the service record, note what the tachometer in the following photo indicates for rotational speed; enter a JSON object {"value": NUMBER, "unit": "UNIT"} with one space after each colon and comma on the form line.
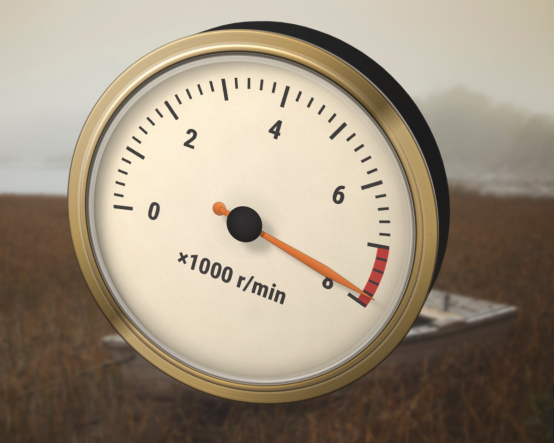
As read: {"value": 7800, "unit": "rpm"}
